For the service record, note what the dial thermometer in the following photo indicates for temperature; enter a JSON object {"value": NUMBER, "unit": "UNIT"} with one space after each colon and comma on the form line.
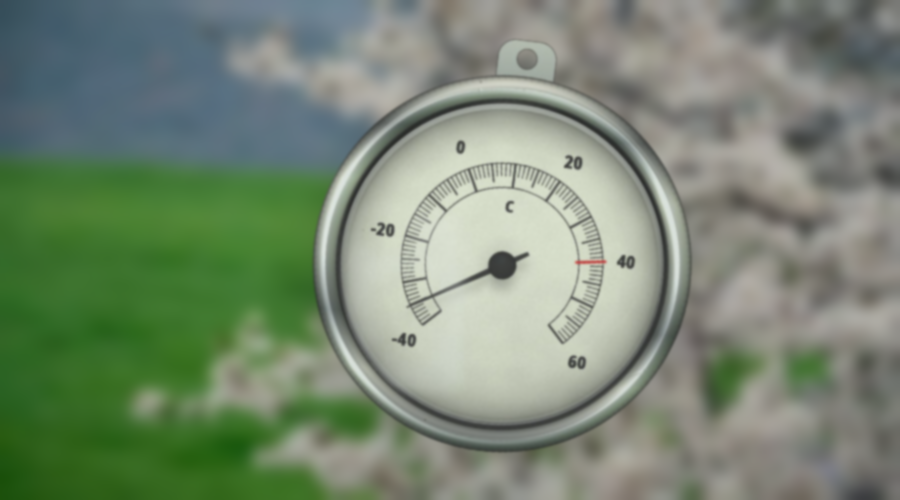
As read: {"value": -35, "unit": "°C"}
